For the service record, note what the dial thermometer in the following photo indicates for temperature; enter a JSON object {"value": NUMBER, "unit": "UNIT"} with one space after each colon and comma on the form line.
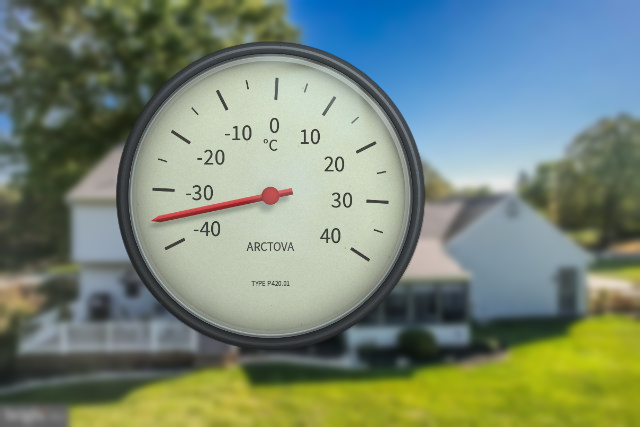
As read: {"value": -35, "unit": "°C"}
